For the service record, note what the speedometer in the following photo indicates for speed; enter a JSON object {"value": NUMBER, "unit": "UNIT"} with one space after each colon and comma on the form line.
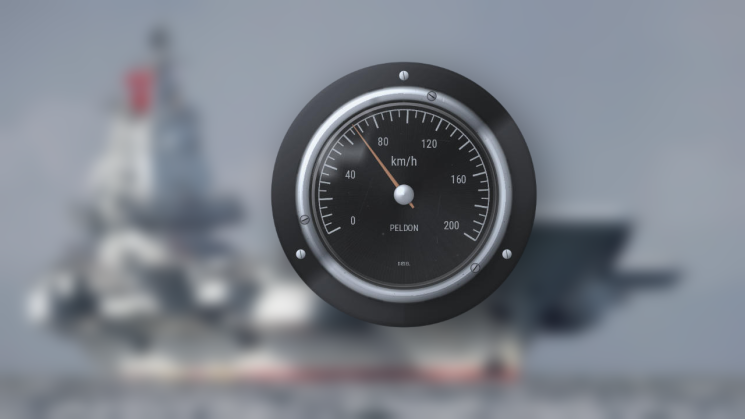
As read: {"value": 67.5, "unit": "km/h"}
